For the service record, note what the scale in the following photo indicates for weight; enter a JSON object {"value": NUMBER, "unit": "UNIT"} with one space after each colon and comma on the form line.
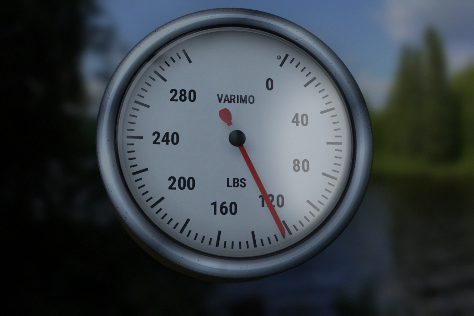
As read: {"value": 124, "unit": "lb"}
